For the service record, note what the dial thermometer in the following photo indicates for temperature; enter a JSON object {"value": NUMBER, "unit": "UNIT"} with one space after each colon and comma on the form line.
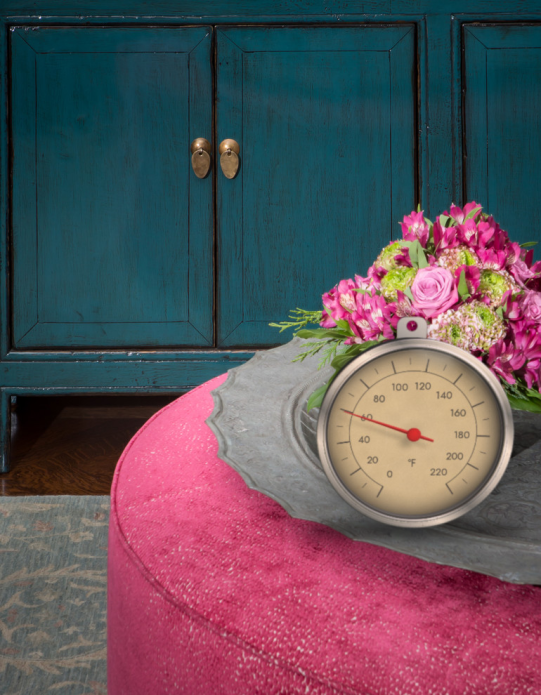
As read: {"value": 60, "unit": "°F"}
